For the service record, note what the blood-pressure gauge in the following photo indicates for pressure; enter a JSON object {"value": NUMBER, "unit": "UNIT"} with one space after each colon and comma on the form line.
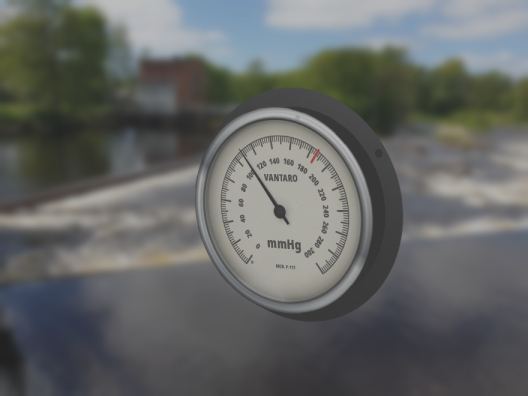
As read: {"value": 110, "unit": "mmHg"}
